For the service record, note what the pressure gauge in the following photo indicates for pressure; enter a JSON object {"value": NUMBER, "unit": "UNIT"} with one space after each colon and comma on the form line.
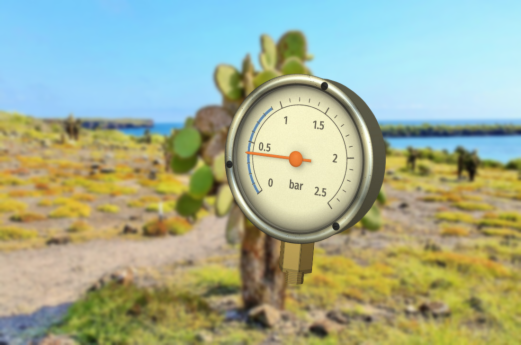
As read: {"value": 0.4, "unit": "bar"}
